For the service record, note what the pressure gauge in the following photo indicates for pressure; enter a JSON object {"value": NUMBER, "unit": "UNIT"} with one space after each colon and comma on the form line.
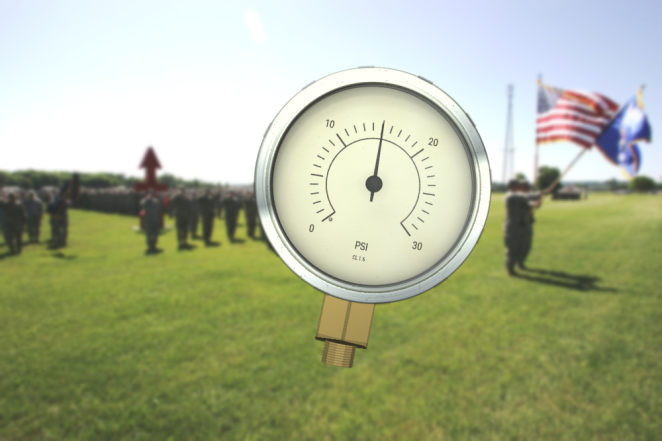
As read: {"value": 15, "unit": "psi"}
